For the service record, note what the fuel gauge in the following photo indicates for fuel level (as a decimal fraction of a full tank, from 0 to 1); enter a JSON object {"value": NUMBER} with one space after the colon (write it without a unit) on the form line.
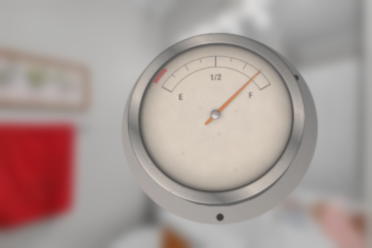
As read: {"value": 0.875}
